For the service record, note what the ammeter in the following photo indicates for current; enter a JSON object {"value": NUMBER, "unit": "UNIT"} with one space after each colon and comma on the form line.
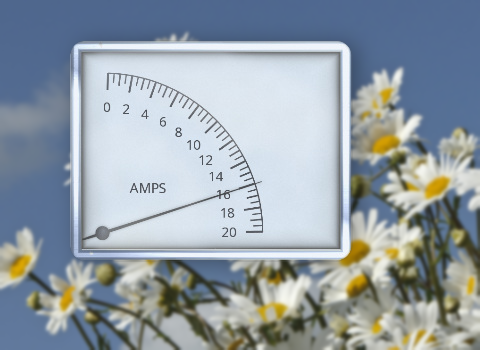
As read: {"value": 16, "unit": "A"}
